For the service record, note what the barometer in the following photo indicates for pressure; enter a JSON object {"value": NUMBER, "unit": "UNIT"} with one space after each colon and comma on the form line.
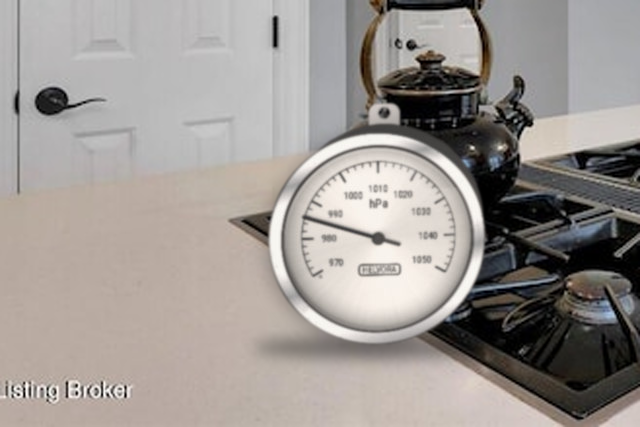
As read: {"value": 986, "unit": "hPa"}
